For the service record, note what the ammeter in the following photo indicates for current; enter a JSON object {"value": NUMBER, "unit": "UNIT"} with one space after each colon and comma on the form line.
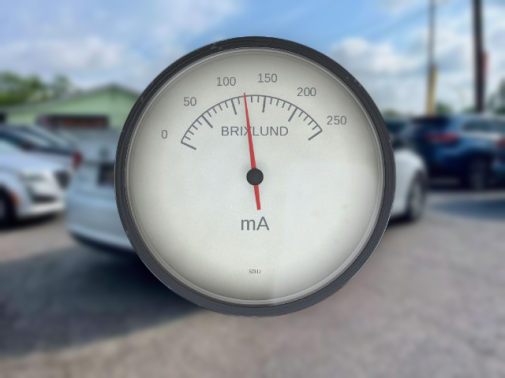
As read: {"value": 120, "unit": "mA"}
